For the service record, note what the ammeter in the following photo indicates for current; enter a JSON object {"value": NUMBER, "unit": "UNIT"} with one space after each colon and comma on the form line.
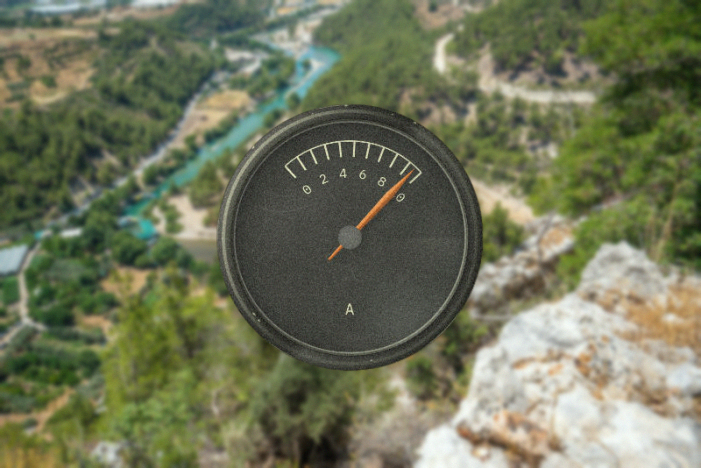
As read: {"value": 9.5, "unit": "A"}
